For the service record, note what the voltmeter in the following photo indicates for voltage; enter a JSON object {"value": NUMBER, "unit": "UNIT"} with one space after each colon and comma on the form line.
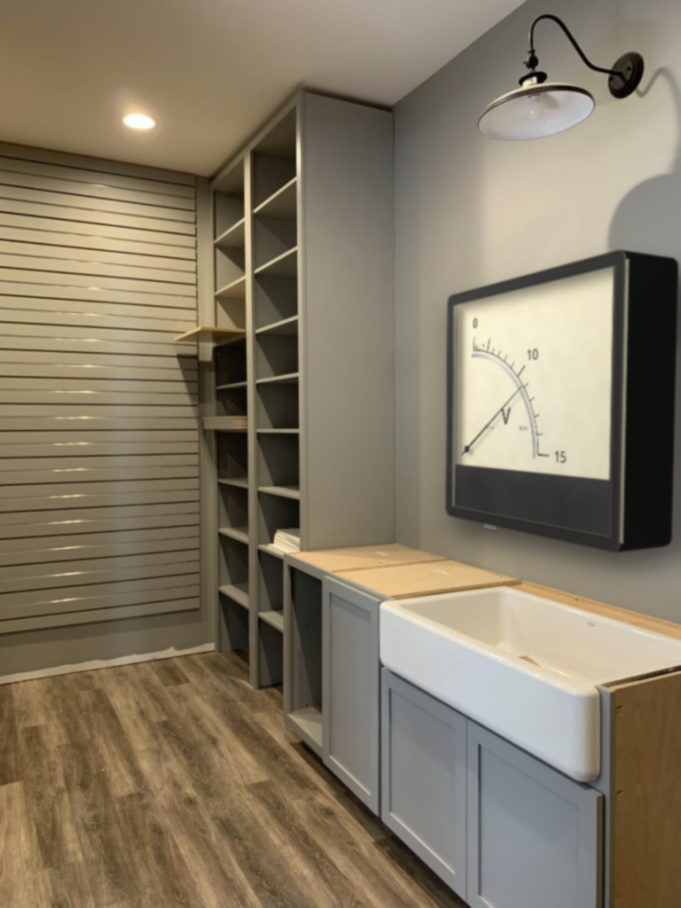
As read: {"value": 11, "unit": "V"}
